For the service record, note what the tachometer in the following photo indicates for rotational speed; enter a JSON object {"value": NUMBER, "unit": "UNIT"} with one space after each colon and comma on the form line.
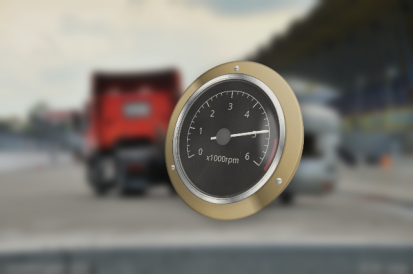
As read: {"value": 5000, "unit": "rpm"}
